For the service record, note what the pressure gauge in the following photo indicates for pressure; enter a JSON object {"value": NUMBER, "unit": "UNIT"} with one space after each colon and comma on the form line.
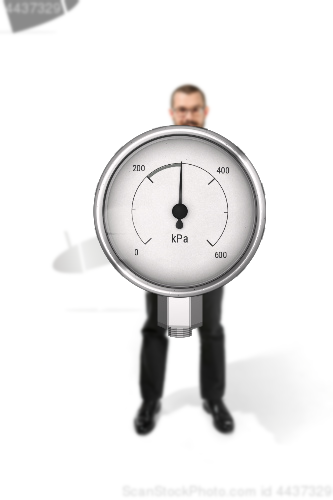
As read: {"value": 300, "unit": "kPa"}
